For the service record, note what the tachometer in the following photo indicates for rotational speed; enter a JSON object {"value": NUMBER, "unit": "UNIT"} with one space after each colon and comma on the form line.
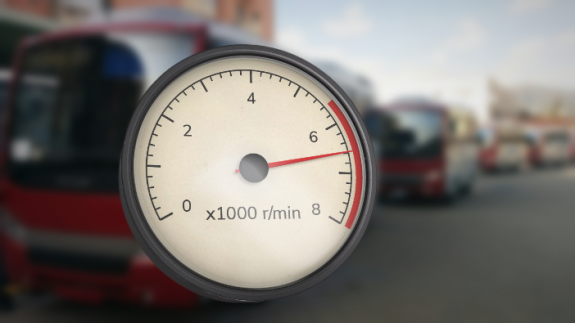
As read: {"value": 6600, "unit": "rpm"}
